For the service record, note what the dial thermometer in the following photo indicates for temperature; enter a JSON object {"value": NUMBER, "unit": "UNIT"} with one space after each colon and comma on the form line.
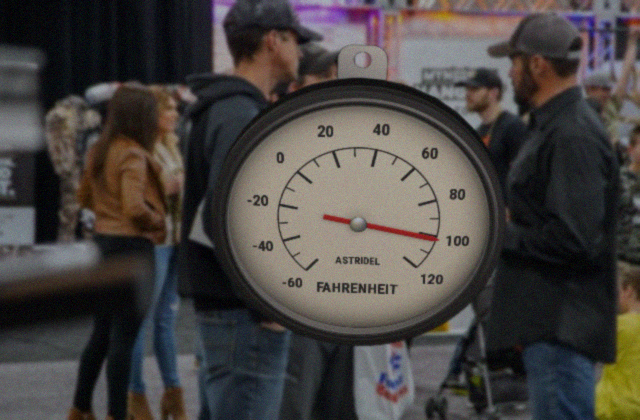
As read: {"value": 100, "unit": "°F"}
